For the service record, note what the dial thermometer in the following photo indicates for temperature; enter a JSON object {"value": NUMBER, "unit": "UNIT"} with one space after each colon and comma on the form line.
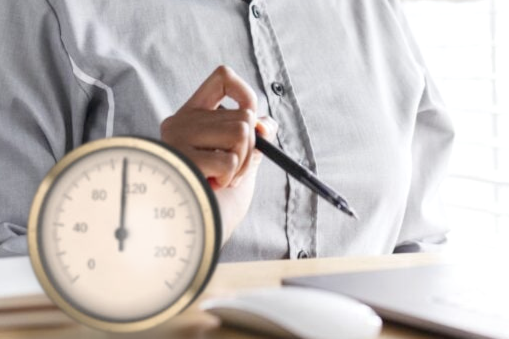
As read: {"value": 110, "unit": "°F"}
